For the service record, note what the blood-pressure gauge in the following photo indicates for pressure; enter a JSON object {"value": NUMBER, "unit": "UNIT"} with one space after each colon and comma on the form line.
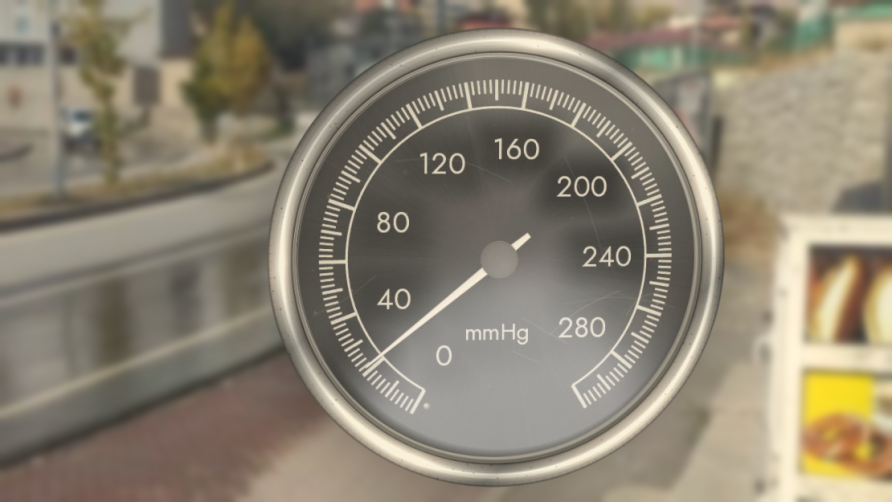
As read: {"value": 22, "unit": "mmHg"}
